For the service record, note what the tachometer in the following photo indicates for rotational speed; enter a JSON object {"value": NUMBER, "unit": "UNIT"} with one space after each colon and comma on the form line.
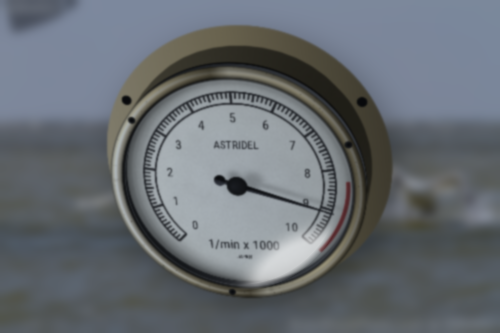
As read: {"value": 9000, "unit": "rpm"}
